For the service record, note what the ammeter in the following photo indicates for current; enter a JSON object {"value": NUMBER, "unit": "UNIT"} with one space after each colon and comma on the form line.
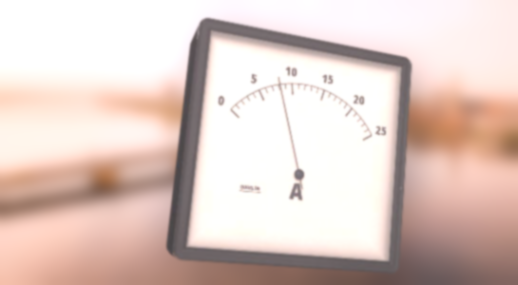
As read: {"value": 8, "unit": "A"}
